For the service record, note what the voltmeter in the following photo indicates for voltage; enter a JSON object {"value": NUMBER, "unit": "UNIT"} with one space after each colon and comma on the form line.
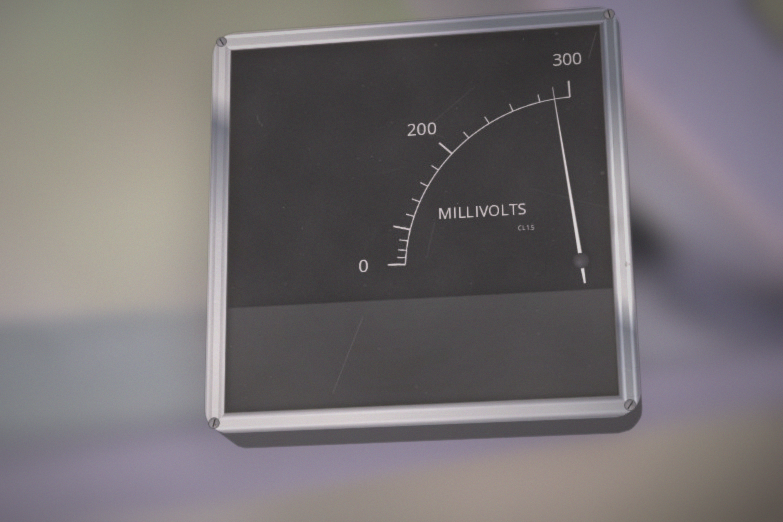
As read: {"value": 290, "unit": "mV"}
